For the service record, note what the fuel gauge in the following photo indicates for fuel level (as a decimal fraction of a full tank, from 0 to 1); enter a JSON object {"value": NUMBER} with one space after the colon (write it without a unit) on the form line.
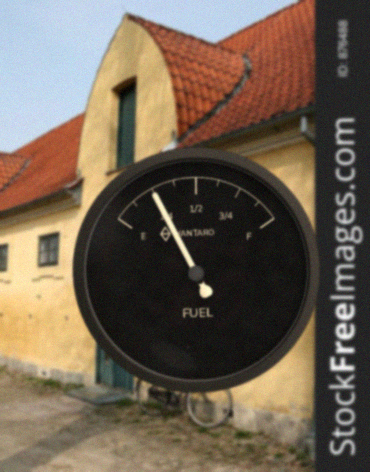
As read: {"value": 0.25}
